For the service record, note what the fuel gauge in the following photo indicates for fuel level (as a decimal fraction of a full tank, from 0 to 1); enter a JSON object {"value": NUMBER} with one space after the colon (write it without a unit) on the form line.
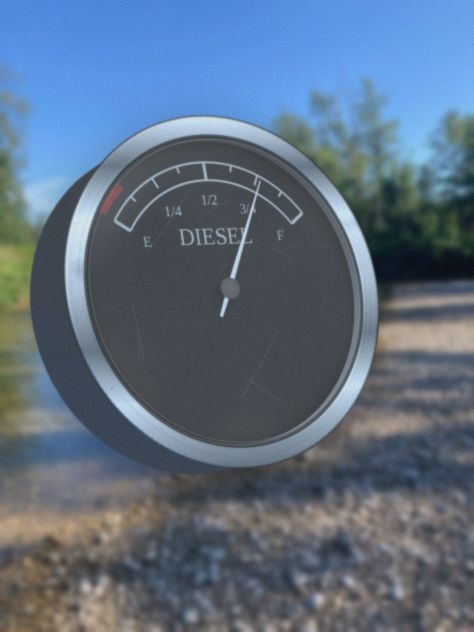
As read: {"value": 0.75}
